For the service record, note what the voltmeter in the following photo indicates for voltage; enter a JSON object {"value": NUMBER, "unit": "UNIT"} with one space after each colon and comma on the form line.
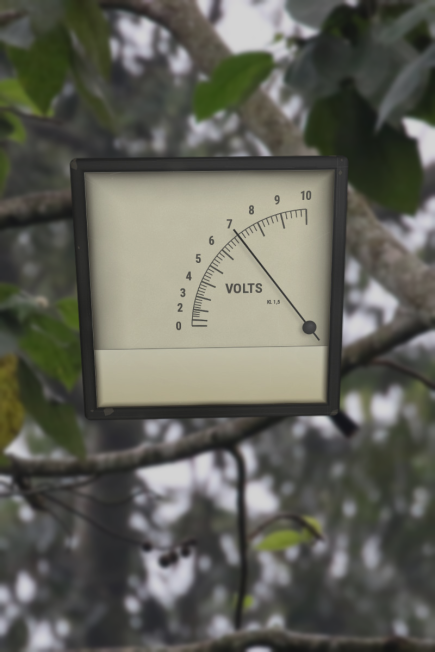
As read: {"value": 7, "unit": "V"}
